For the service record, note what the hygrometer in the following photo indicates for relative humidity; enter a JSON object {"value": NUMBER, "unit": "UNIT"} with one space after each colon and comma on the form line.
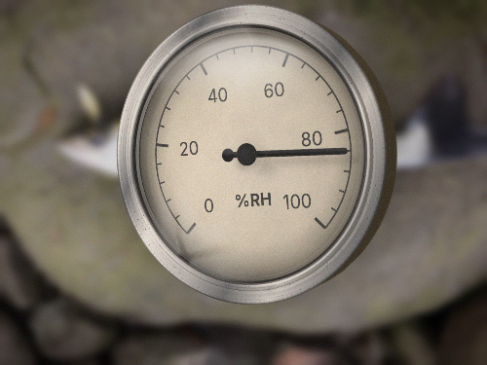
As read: {"value": 84, "unit": "%"}
